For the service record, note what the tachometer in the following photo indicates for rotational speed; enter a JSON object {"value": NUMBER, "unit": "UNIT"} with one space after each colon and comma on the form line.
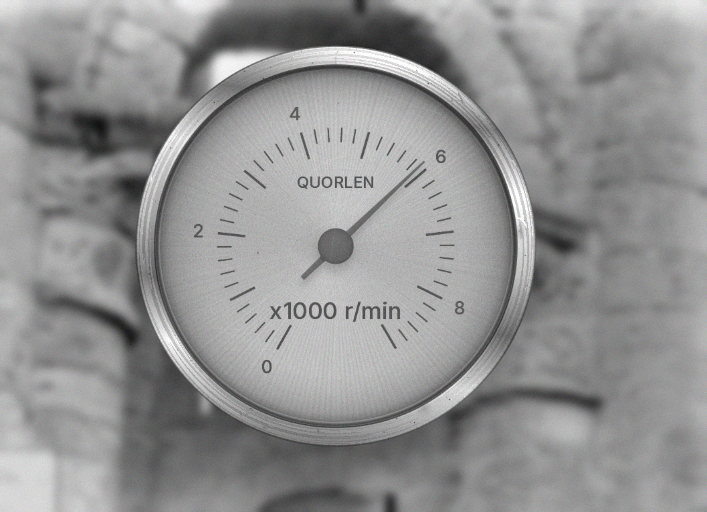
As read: {"value": 5900, "unit": "rpm"}
